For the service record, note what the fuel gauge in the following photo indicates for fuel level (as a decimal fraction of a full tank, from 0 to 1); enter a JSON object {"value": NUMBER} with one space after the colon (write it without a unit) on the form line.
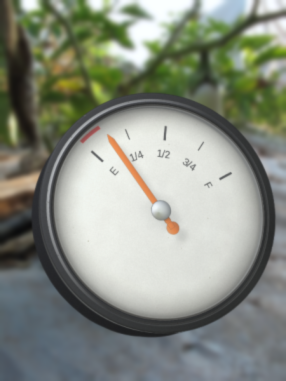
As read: {"value": 0.125}
